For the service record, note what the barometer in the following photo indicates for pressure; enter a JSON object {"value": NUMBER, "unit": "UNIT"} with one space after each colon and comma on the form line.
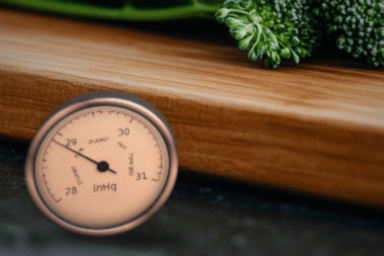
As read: {"value": 28.9, "unit": "inHg"}
